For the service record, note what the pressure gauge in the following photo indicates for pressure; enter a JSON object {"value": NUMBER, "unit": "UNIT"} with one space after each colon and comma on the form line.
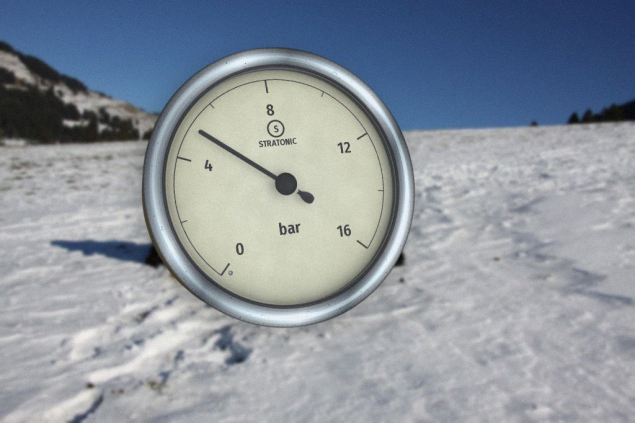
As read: {"value": 5, "unit": "bar"}
